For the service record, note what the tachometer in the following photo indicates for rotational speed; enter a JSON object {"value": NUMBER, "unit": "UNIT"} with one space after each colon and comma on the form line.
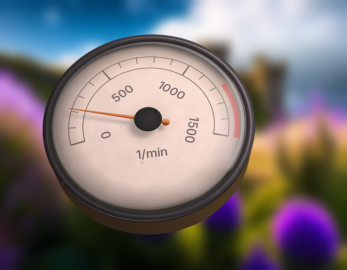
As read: {"value": 200, "unit": "rpm"}
